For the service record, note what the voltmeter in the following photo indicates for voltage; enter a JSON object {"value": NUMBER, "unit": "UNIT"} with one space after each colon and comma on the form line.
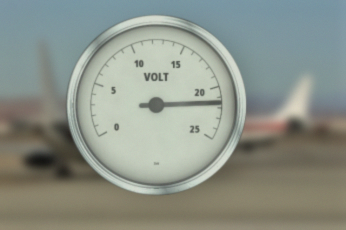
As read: {"value": 21.5, "unit": "V"}
